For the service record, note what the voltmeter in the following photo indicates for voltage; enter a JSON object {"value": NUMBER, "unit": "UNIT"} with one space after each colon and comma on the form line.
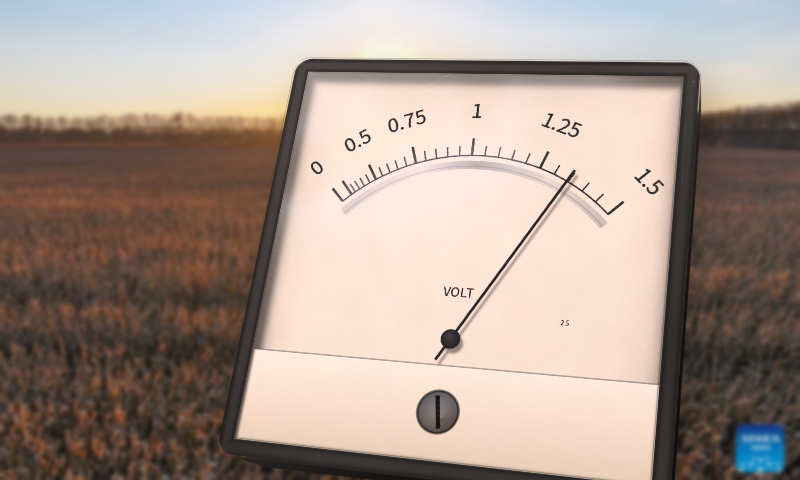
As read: {"value": 1.35, "unit": "V"}
